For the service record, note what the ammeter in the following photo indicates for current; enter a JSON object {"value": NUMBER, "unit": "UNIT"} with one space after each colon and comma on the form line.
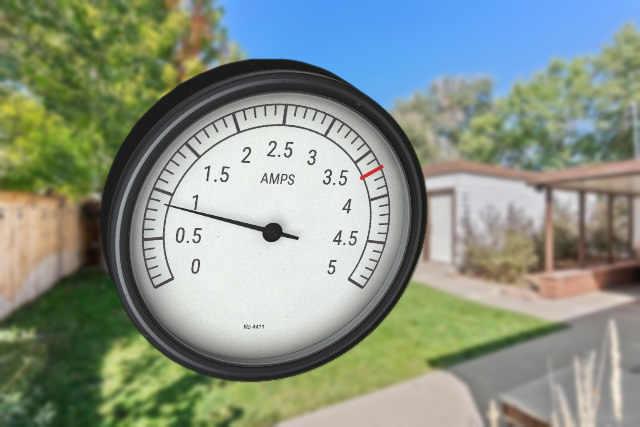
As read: {"value": 0.9, "unit": "A"}
